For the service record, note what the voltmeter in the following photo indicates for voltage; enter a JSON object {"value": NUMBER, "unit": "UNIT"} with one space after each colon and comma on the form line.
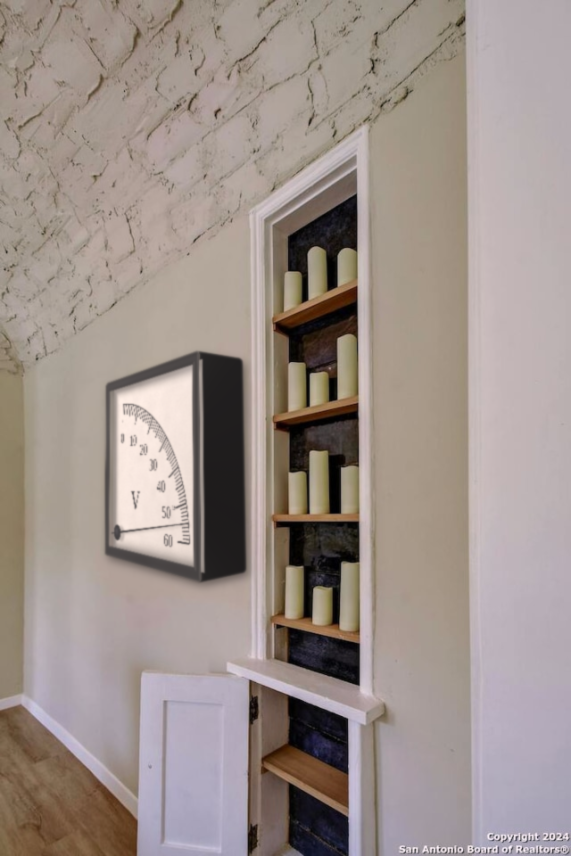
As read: {"value": 55, "unit": "V"}
